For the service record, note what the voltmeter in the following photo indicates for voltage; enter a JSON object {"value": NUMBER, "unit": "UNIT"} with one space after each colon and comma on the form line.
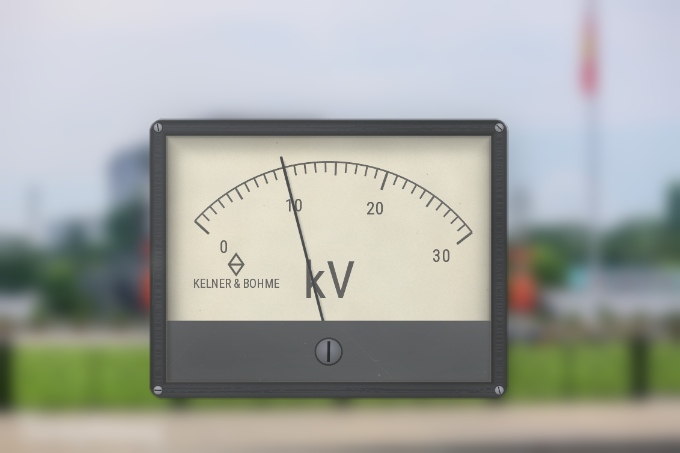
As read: {"value": 10, "unit": "kV"}
